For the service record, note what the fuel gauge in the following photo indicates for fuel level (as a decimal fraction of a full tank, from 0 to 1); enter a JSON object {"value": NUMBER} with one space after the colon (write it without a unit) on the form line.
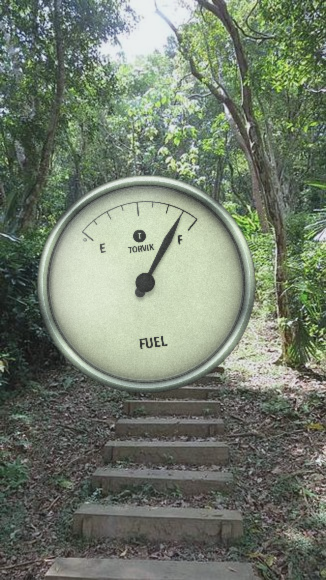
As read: {"value": 0.875}
